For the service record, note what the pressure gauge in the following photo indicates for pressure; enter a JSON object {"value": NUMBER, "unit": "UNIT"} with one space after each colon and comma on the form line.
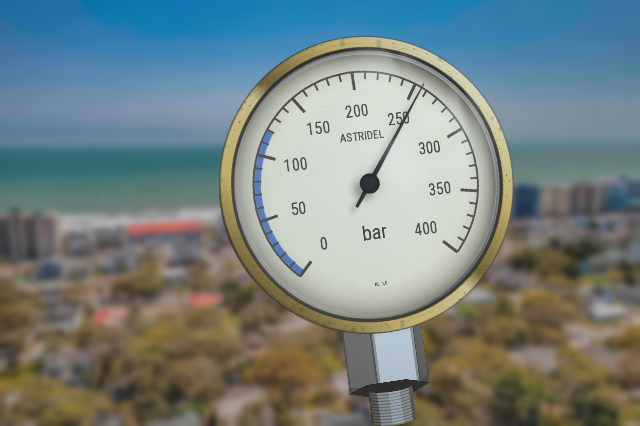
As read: {"value": 255, "unit": "bar"}
